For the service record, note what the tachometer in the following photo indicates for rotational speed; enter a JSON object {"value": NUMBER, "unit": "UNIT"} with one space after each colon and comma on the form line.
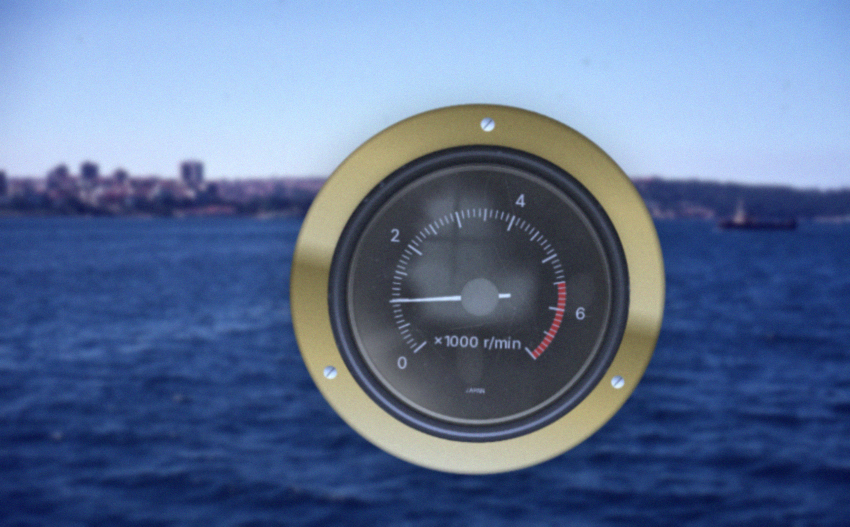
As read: {"value": 1000, "unit": "rpm"}
